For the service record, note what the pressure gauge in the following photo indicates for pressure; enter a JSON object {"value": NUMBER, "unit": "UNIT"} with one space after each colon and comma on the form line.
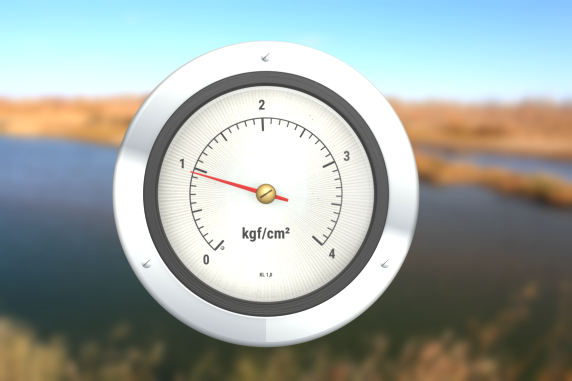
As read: {"value": 0.95, "unit": "kg/cm²"}
